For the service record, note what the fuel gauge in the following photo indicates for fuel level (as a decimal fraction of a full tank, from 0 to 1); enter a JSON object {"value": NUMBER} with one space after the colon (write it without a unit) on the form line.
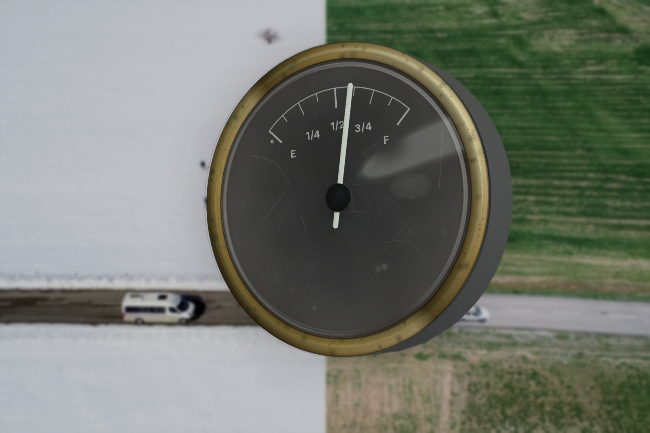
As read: {"value": 0.625}
